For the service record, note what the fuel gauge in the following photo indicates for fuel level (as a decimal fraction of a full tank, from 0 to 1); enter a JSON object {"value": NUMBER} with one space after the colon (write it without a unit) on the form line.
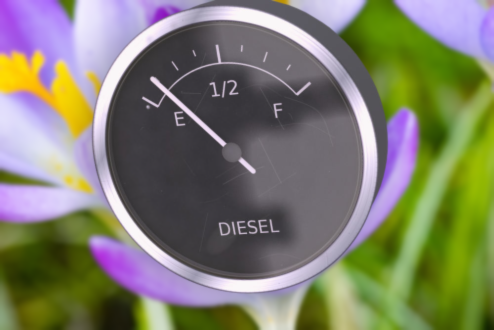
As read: {"value": 0.125}
